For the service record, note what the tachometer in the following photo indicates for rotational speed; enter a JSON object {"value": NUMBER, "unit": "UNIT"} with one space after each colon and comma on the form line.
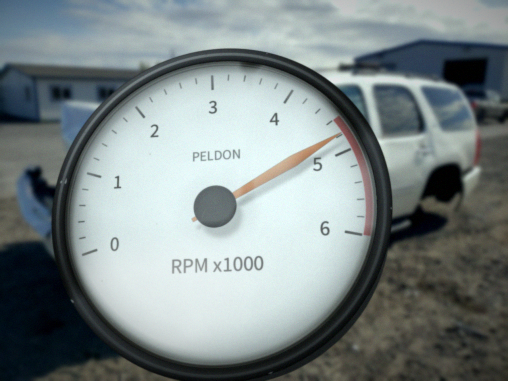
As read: {"value": 4800, "unit": "rpm"}
